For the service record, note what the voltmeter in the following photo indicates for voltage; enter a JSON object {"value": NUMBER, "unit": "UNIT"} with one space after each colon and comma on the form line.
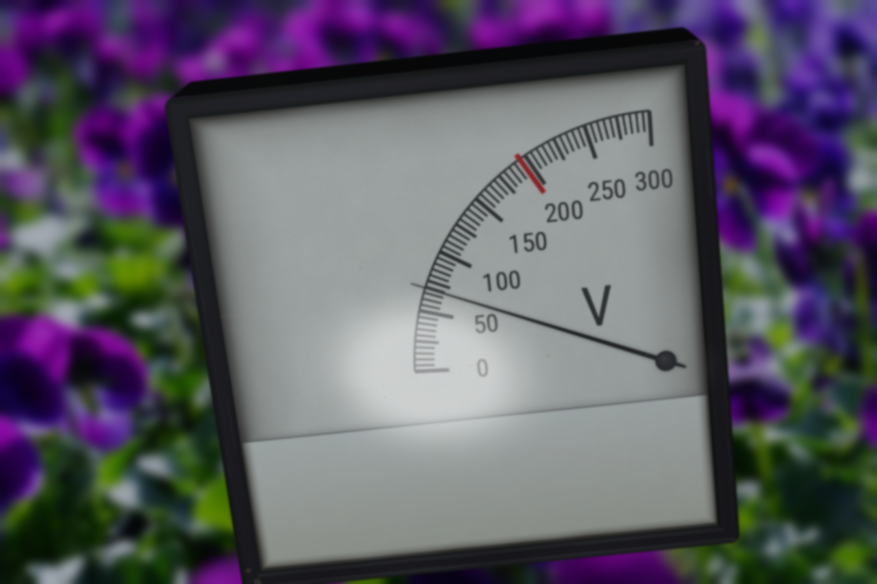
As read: {"value": 70, "unit": "V"}
